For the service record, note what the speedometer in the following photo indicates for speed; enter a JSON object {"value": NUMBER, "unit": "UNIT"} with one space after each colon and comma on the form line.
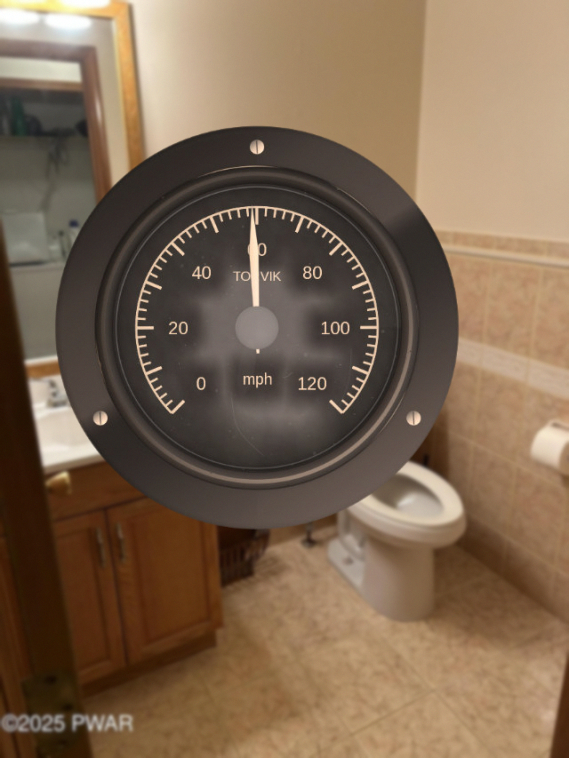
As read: {"value": 59, "unit": "mph"}
